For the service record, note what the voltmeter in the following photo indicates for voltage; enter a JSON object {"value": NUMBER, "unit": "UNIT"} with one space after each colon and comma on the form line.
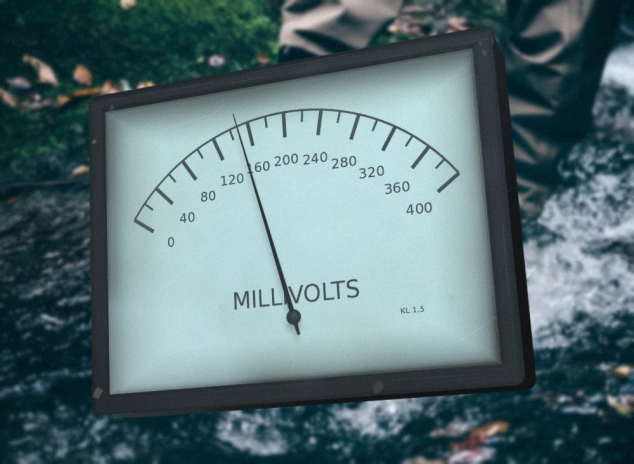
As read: {"value": 150, "unit": "mV"}
